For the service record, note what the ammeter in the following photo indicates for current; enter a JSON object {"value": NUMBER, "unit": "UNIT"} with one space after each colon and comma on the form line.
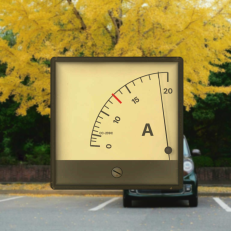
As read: {"value": 19, "unit": "A"}
